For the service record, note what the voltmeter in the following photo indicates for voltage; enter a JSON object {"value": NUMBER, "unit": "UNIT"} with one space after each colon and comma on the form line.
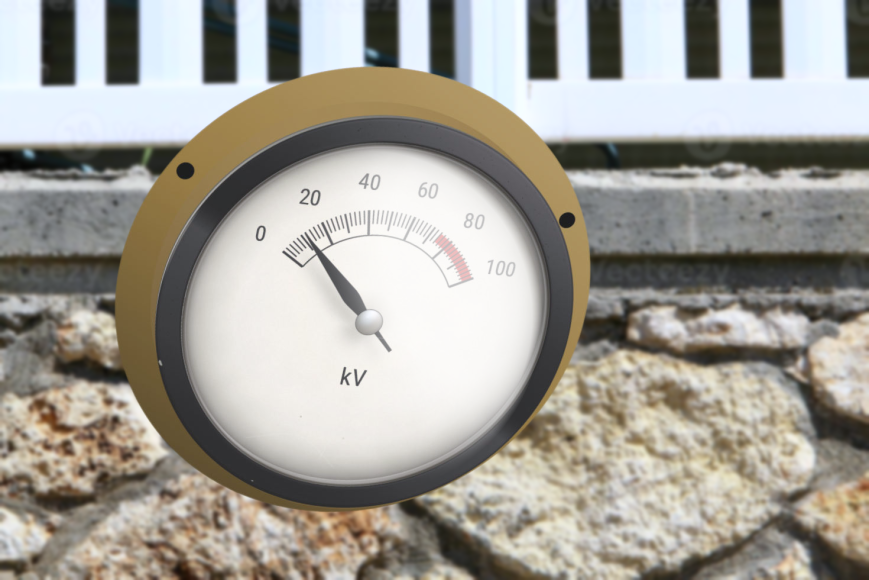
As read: {"value": 12, "unit": "kV"}
